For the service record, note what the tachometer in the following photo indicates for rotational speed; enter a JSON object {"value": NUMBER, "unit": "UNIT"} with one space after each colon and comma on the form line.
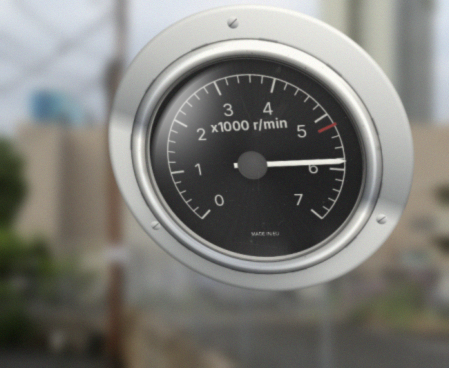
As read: {"value": 5800, "unit": "rpm"}
